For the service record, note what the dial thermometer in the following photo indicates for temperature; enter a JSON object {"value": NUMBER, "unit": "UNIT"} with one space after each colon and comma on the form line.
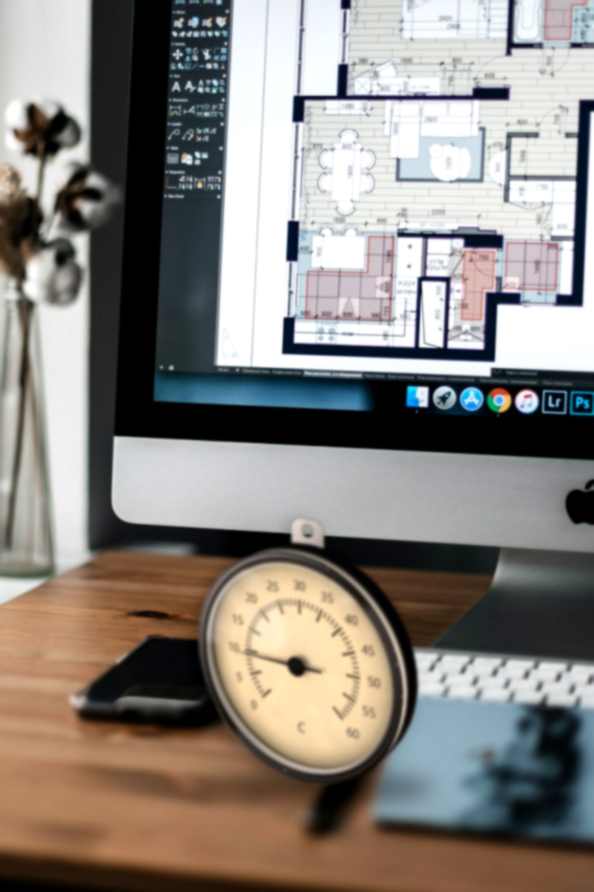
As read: {"value": 10, "unit": "°C"}
